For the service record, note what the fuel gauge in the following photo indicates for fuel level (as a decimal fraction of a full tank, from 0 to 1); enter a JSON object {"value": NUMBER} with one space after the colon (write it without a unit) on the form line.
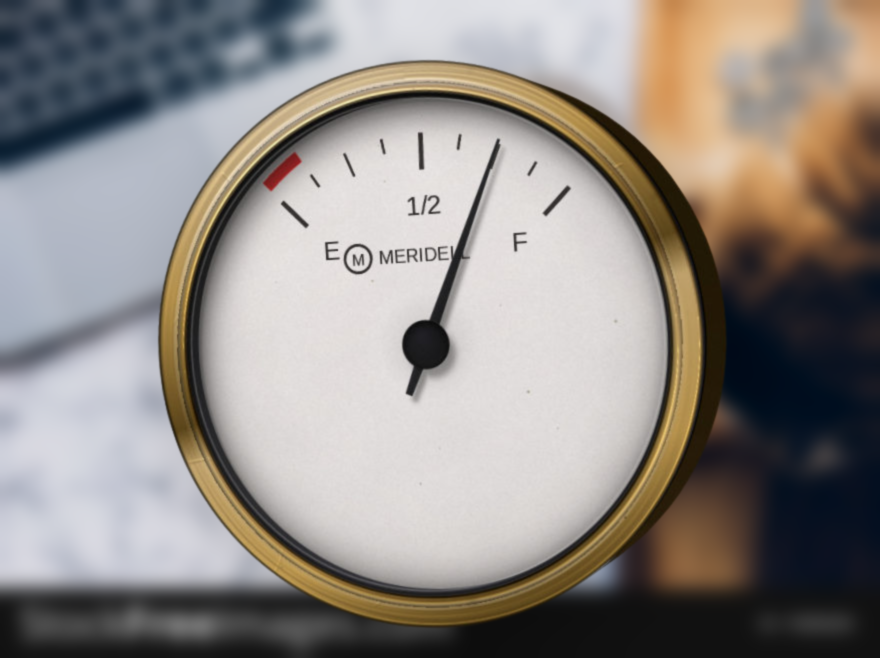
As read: {"value": 0.75}
